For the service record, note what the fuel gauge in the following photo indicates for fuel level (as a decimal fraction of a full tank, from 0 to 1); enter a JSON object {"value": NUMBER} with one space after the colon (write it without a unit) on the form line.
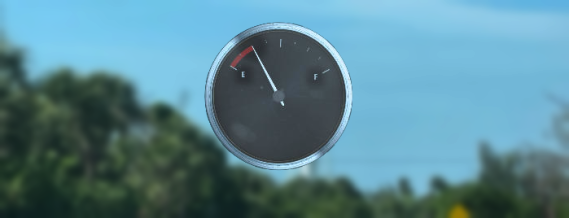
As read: {"value": 0.25}
